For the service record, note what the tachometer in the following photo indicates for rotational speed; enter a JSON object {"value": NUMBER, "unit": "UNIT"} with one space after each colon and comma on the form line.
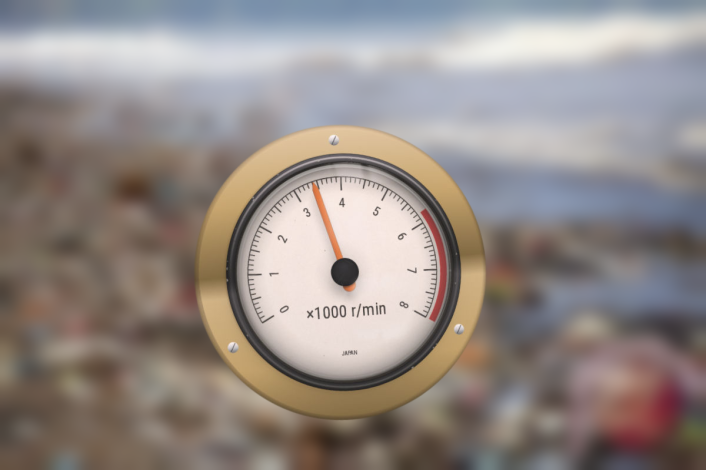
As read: {"value": 3400, "unit": "rpm"}
